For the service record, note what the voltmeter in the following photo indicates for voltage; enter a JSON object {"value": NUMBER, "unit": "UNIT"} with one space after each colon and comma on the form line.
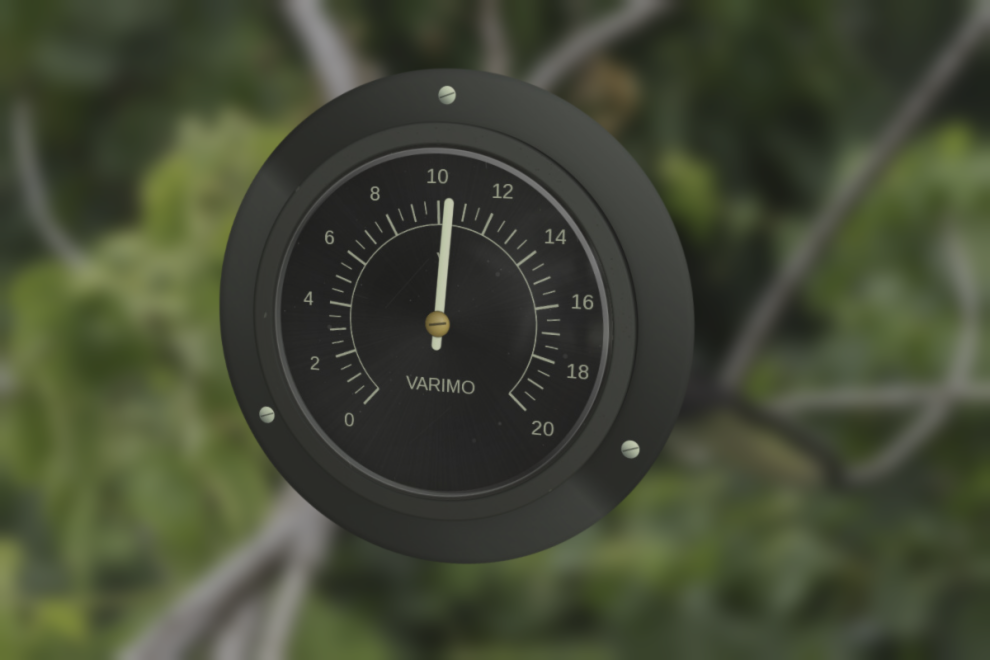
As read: {"value": 10.5, "unit": "V"}
